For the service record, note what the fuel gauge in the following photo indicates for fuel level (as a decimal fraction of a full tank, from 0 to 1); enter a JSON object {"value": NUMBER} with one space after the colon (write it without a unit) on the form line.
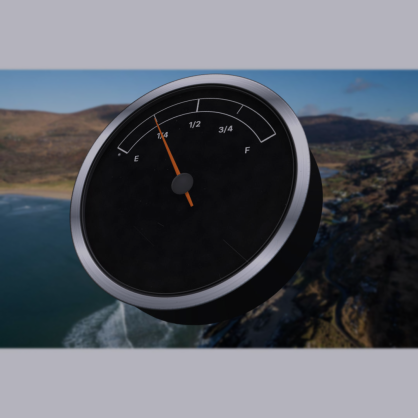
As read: {"value": 0.25}
